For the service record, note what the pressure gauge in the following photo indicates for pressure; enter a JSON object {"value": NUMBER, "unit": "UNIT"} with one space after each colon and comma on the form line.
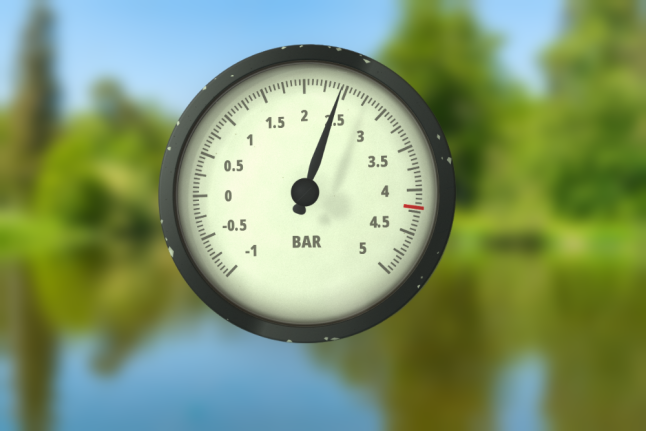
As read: {"value": 2.45, "unit": "bar"}
